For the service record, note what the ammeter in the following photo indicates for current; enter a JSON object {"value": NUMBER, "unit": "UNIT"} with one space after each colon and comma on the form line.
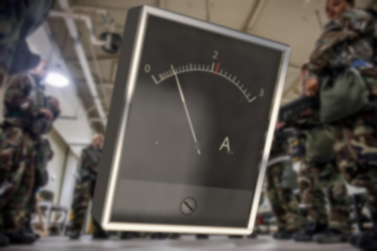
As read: {"value": 1, "unit": "A"}
